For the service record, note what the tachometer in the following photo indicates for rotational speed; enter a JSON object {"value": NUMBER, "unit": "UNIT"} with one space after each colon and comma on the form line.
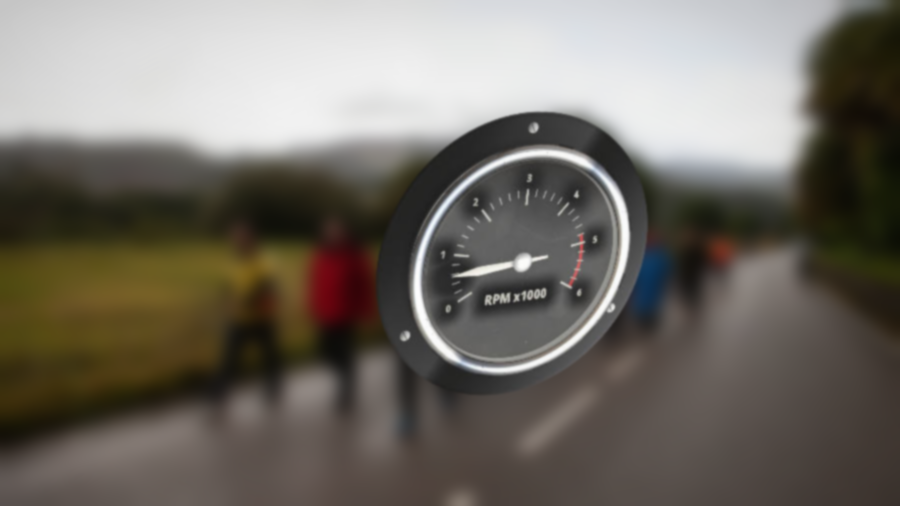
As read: {"value": 600, "unit": "rpm"}
